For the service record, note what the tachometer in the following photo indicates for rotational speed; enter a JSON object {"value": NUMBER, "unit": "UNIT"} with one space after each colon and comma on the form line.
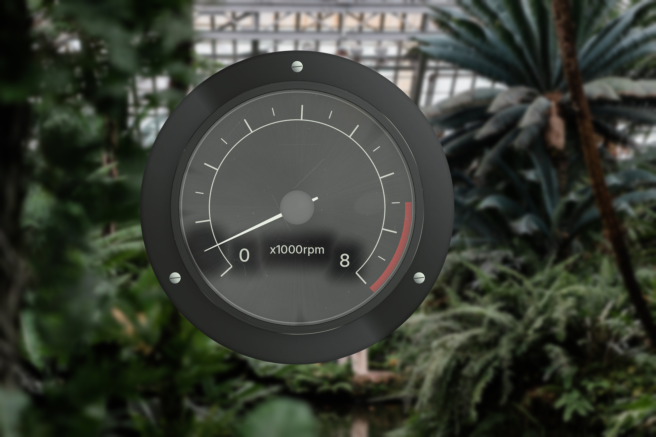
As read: {"value": 500, "unit": "rpm"}
